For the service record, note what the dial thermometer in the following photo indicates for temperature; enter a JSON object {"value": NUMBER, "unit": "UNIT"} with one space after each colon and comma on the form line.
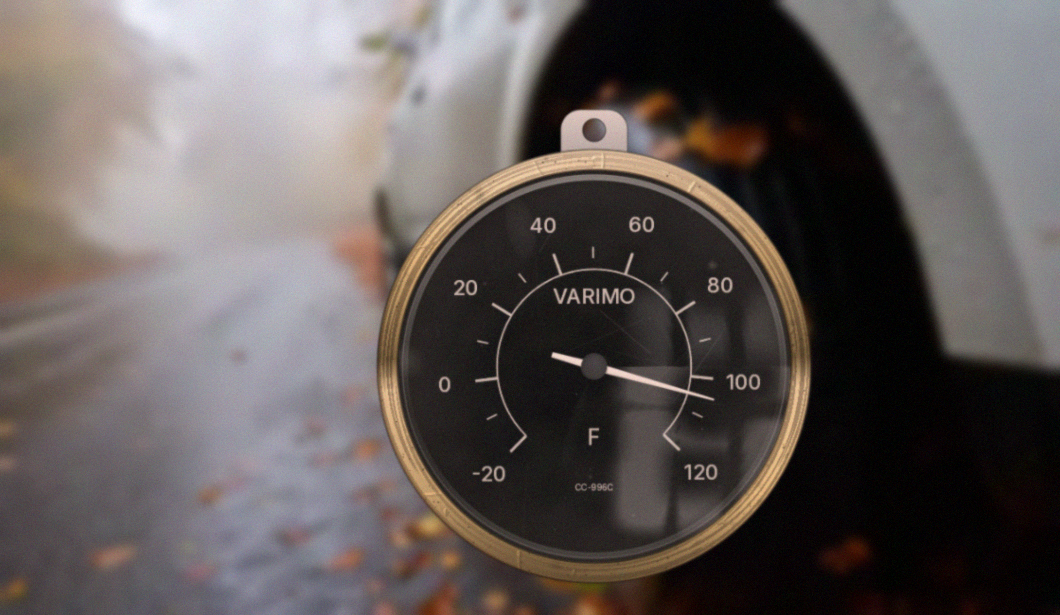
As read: {"value": 105, "unit": "°F"}
